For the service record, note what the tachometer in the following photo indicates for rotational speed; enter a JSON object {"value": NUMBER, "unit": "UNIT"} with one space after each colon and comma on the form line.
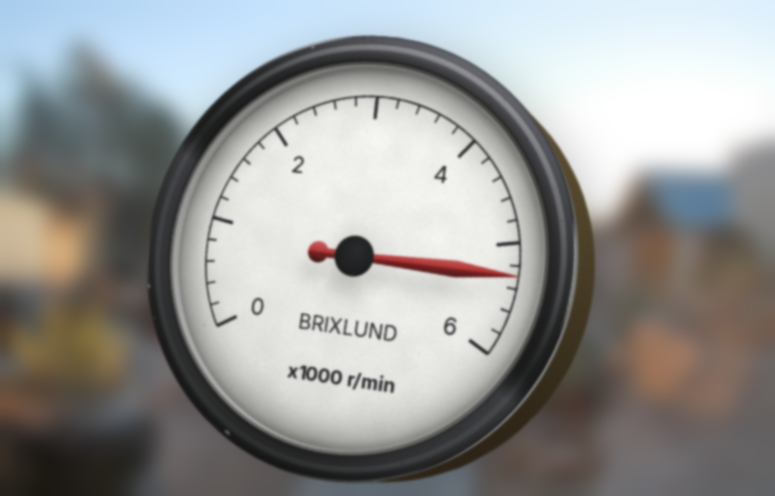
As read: {"value": 5300, "unit": "rpm"}
